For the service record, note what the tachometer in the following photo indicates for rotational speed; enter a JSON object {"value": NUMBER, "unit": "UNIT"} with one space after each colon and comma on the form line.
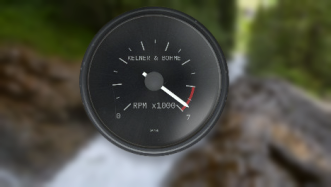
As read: {"value": 6750, "unit": "rpm"}
